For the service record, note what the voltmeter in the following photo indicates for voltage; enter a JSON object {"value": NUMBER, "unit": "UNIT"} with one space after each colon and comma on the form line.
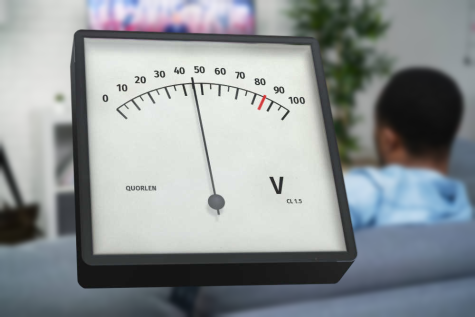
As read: {"value": 45, "unit": "V"}
